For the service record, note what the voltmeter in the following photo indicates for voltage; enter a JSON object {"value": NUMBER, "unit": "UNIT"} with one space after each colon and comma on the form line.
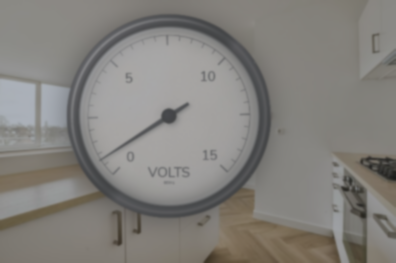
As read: {"value": 0.75, "unit": "V"}
